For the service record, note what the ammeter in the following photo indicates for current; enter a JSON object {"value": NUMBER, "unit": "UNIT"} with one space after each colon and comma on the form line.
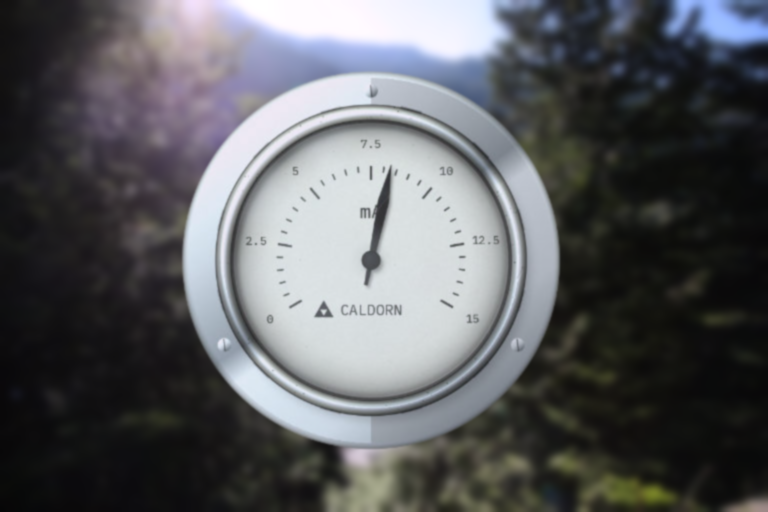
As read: {"value": 8.25, "unit": "mA"}
